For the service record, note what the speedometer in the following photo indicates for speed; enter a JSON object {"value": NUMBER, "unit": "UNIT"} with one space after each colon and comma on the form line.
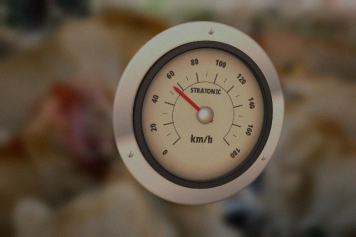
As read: {"value": 55, "unit": "km/h"}
